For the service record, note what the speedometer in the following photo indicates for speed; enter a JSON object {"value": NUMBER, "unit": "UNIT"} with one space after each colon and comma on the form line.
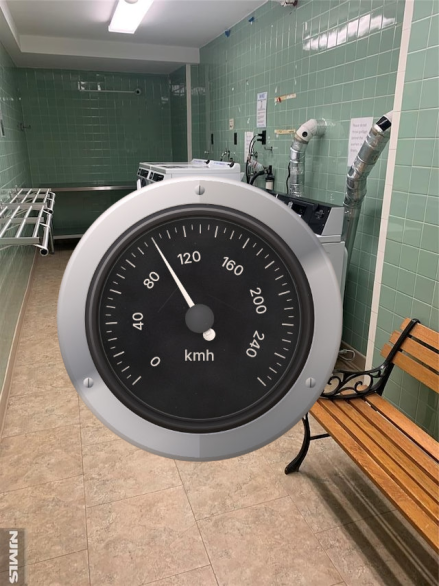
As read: {"value": 100, "unit": "km/h"}
